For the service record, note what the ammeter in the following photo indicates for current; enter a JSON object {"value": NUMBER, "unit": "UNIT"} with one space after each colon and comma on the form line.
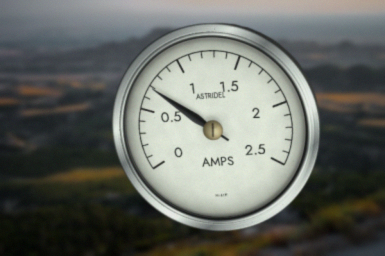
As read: {"value": 0.7, "unit": "A"}
